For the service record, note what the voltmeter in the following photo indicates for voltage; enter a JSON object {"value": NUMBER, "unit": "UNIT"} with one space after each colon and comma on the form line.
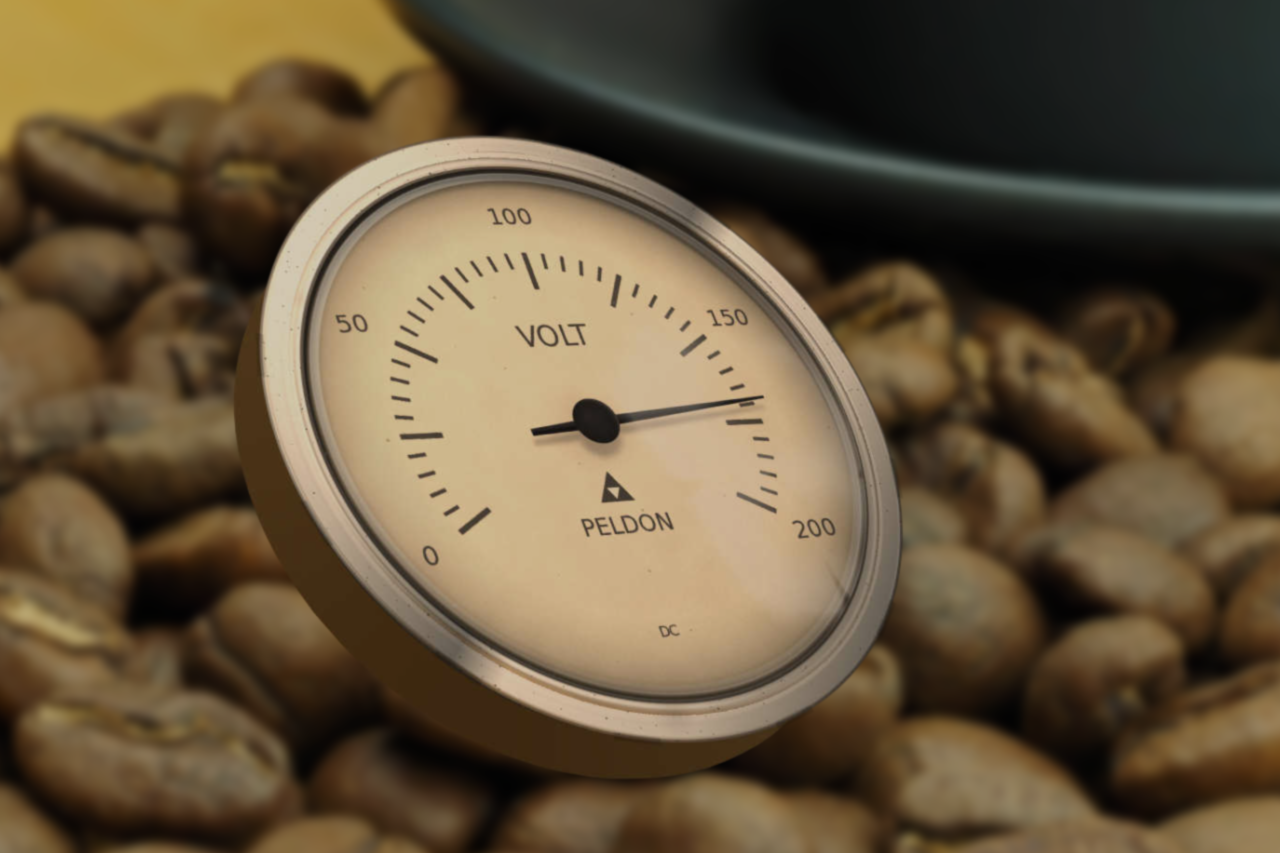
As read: {"value": 170, "unit": "V"}
